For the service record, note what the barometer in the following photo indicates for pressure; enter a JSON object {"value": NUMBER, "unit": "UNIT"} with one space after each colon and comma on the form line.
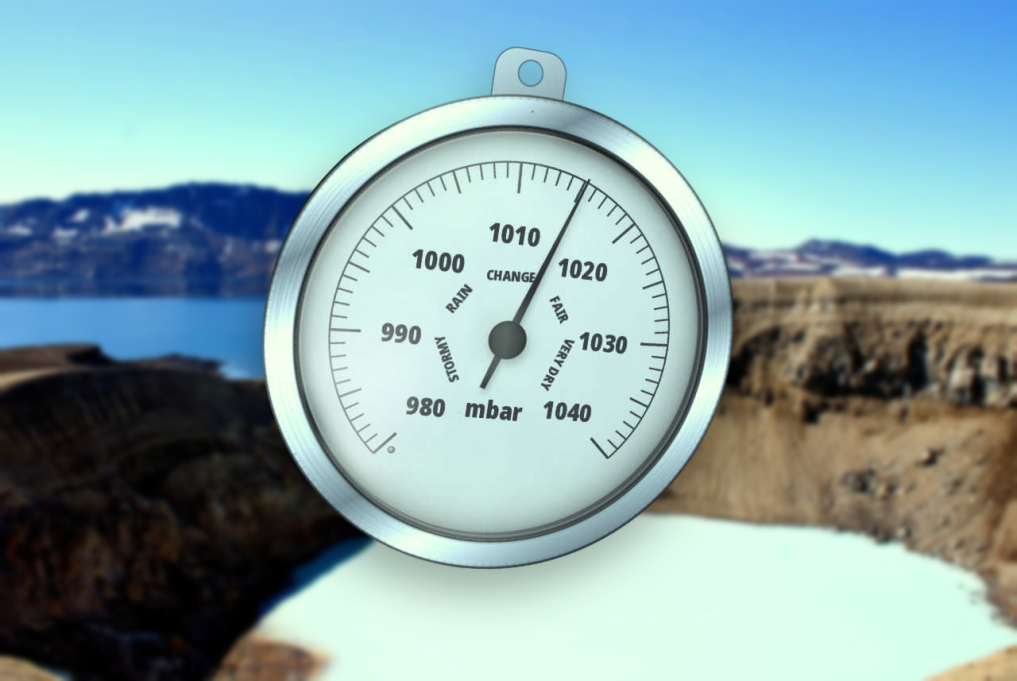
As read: {"value": 1015, "unit": "mbar"}
